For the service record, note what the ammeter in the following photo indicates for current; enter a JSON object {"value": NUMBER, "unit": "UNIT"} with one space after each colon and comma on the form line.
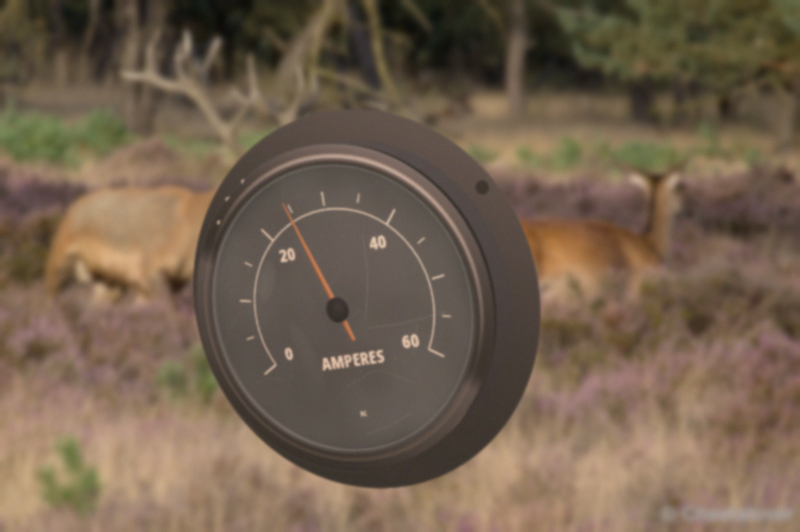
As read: {"value": 25, "unit": "A"}
